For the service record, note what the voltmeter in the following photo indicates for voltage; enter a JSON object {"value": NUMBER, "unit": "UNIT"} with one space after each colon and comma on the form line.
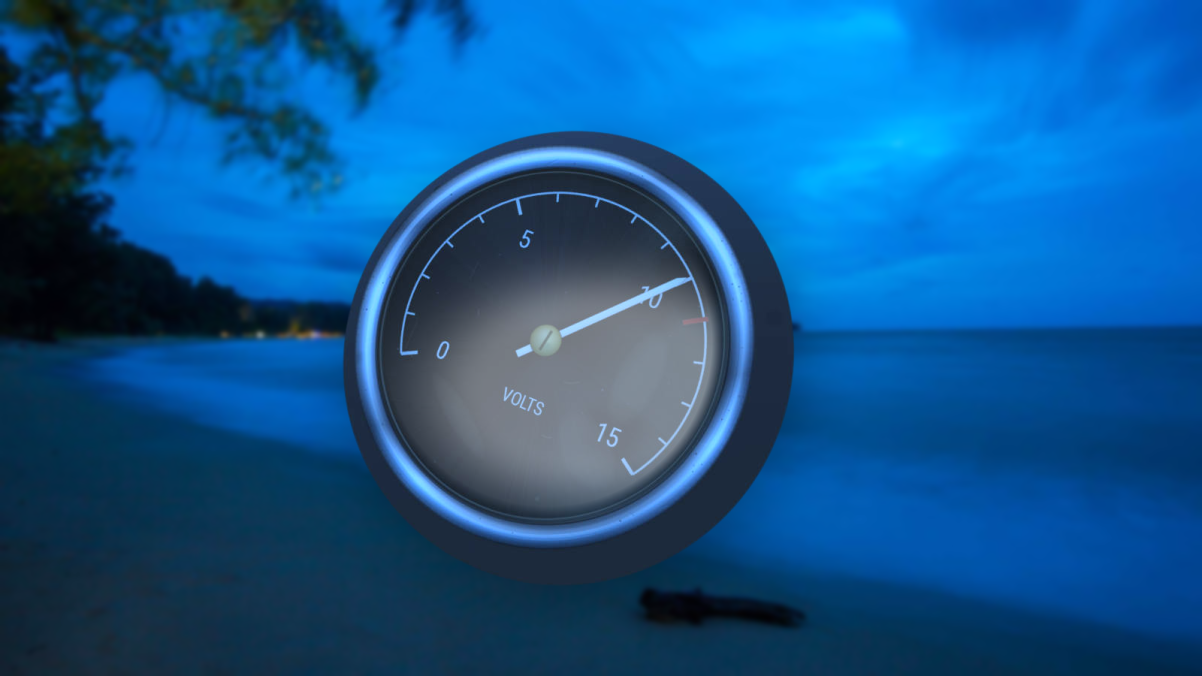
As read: {"value": 10, "unit": "V"}
